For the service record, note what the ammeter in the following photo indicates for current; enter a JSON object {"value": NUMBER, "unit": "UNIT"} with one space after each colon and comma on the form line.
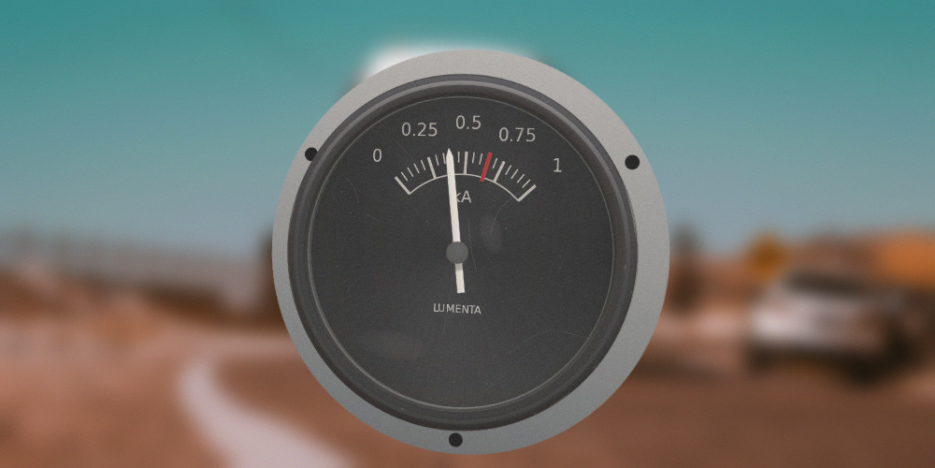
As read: {"value": 0.4, "unit": "kA"}
